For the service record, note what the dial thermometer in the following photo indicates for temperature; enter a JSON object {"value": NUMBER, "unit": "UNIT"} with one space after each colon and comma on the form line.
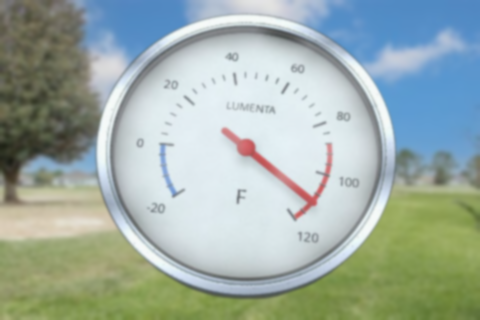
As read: {"value": 112, "unit": "°F"}
